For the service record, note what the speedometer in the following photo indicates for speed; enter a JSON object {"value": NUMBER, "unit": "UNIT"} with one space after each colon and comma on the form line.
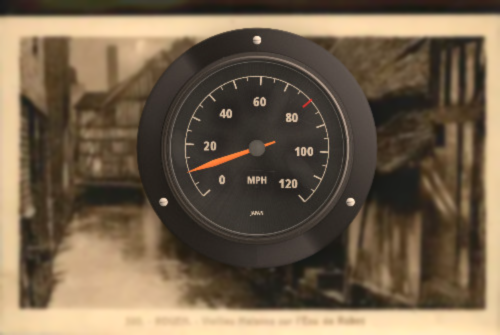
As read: {"value": 10, "unit": "mph"}
